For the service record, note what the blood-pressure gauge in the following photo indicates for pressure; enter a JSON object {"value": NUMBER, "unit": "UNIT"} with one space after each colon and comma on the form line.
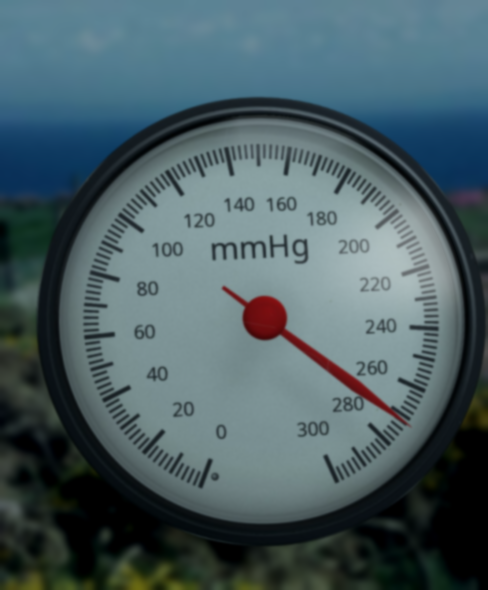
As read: {"value": 272, "unit": "mmHg"}
